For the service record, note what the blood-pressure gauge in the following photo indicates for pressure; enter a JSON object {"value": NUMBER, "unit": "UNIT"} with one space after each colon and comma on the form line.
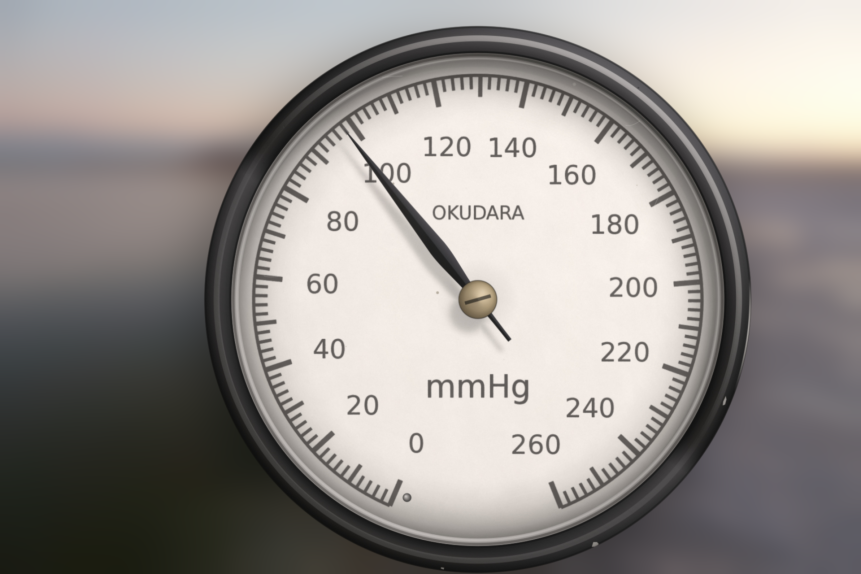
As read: {"value": 98, "unit": "mmHg"}
